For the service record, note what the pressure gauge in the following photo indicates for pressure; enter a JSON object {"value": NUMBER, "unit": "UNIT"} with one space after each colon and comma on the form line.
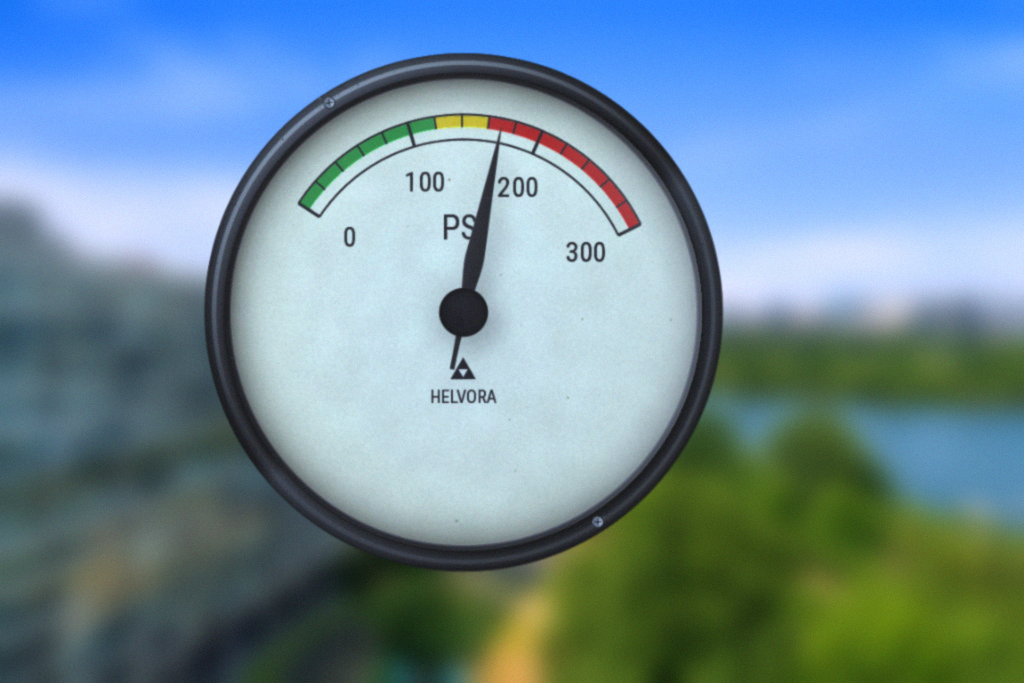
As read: {"value": 170, "unit": "psi"}
